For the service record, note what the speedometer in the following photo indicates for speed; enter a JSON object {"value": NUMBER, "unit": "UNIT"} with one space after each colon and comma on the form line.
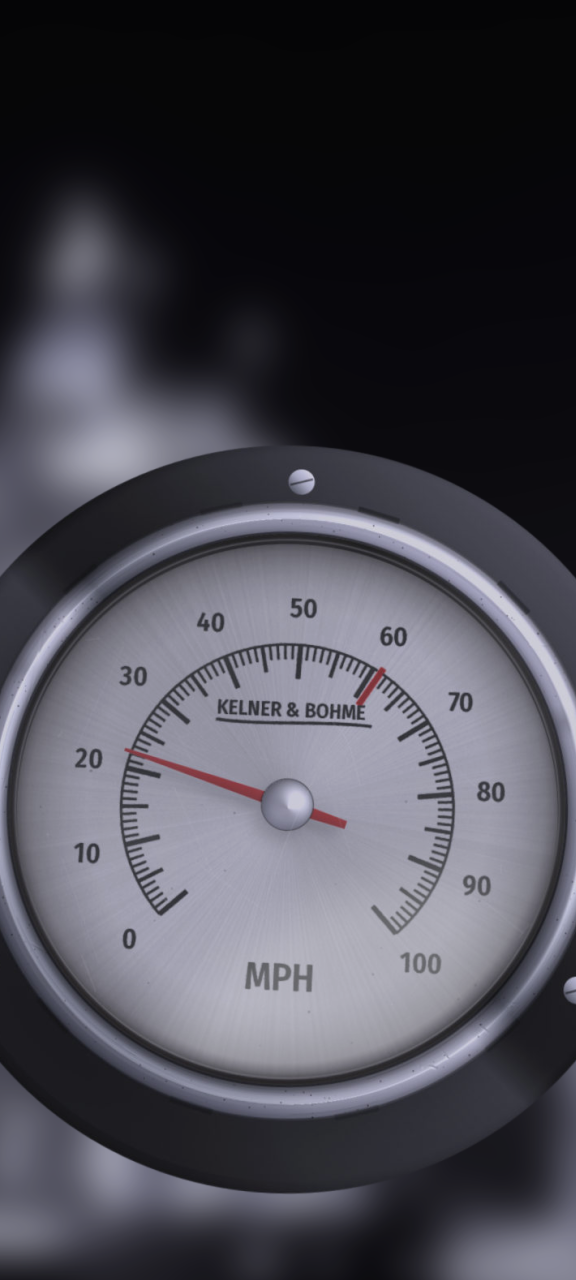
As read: {"value": 22, "unit": "mph"}
